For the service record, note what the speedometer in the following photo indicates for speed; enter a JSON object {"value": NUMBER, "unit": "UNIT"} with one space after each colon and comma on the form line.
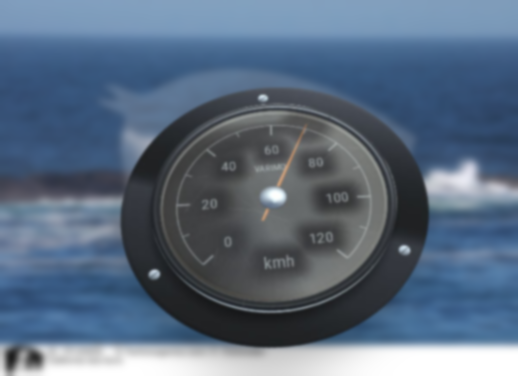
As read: {"value": 70, "unit": "km/h"}
